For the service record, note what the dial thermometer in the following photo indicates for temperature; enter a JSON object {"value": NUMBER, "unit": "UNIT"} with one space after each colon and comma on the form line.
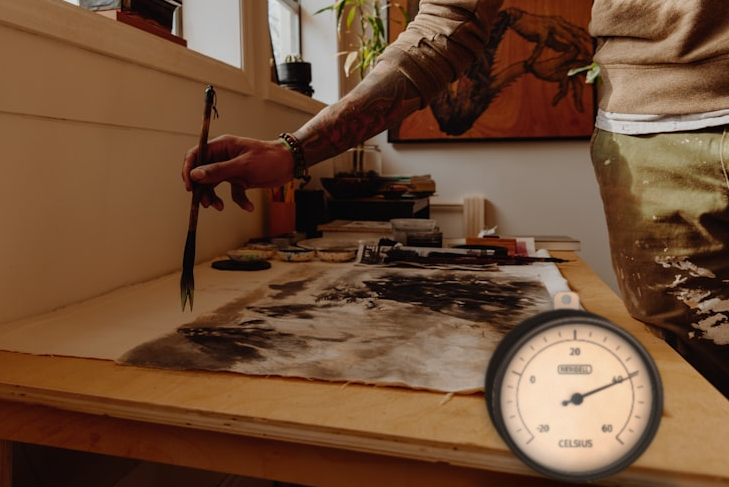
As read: {"value": 40, "unit": "°C"}
